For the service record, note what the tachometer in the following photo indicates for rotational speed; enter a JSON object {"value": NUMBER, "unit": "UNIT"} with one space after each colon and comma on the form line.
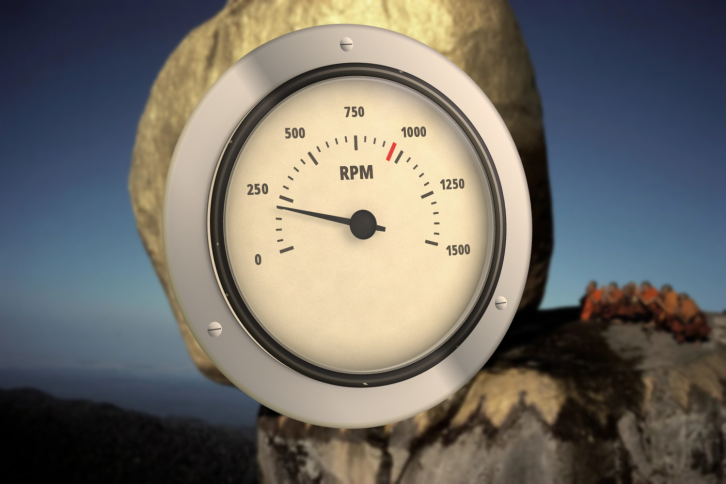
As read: {"value": 200, "unit": "rpm"}
